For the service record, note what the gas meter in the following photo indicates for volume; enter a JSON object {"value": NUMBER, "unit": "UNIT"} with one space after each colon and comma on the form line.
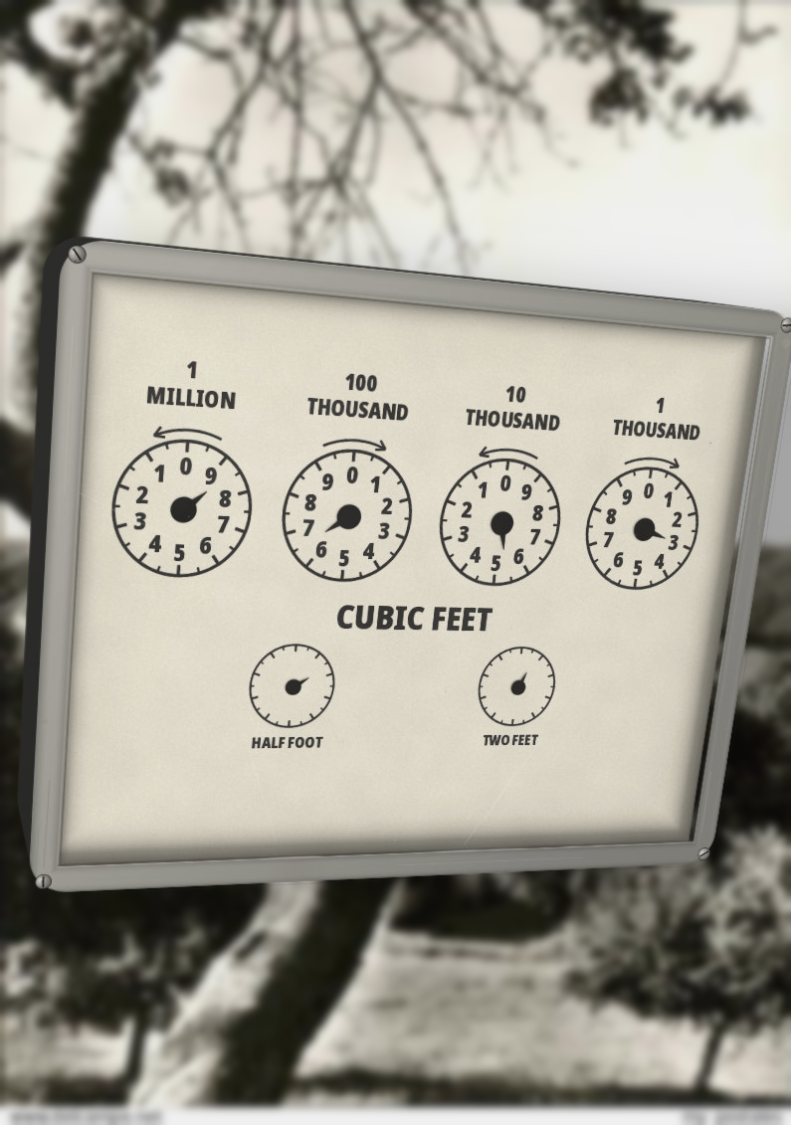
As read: {"value": 865300, "unit": "ft³"}
